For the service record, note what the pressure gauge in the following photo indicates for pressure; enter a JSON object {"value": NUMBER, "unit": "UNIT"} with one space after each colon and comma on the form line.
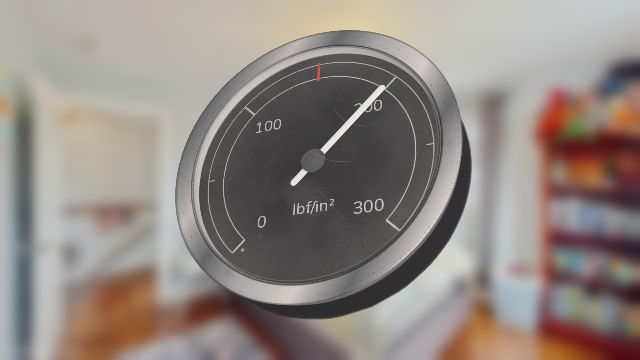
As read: {"value": 200, "unit": "psi"}
